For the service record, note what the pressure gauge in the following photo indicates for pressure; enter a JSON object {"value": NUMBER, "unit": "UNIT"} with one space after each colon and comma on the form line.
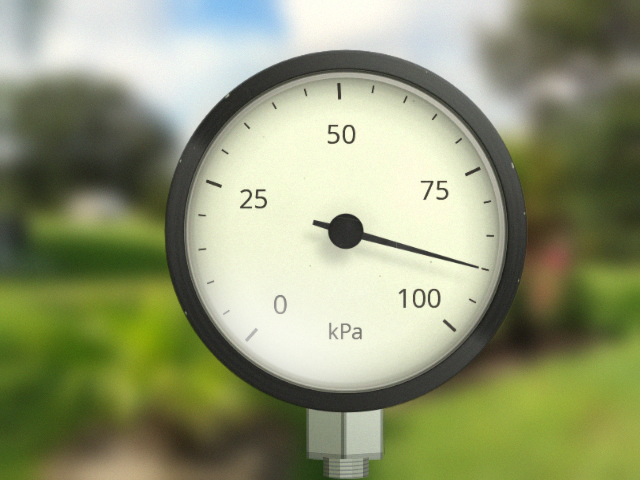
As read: {"value": 90, "unit": "kPa"}
